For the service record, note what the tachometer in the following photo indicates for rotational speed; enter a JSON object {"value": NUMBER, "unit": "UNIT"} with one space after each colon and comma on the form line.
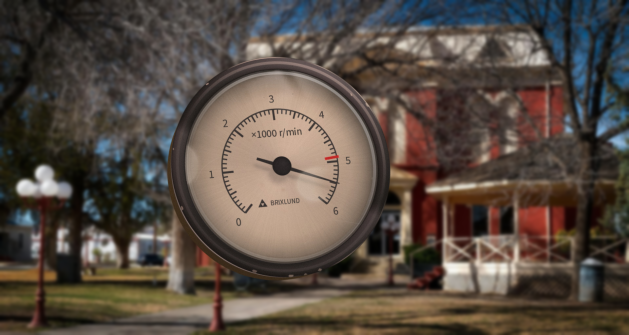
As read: {"value": 5500, "unit": "rpm"}
